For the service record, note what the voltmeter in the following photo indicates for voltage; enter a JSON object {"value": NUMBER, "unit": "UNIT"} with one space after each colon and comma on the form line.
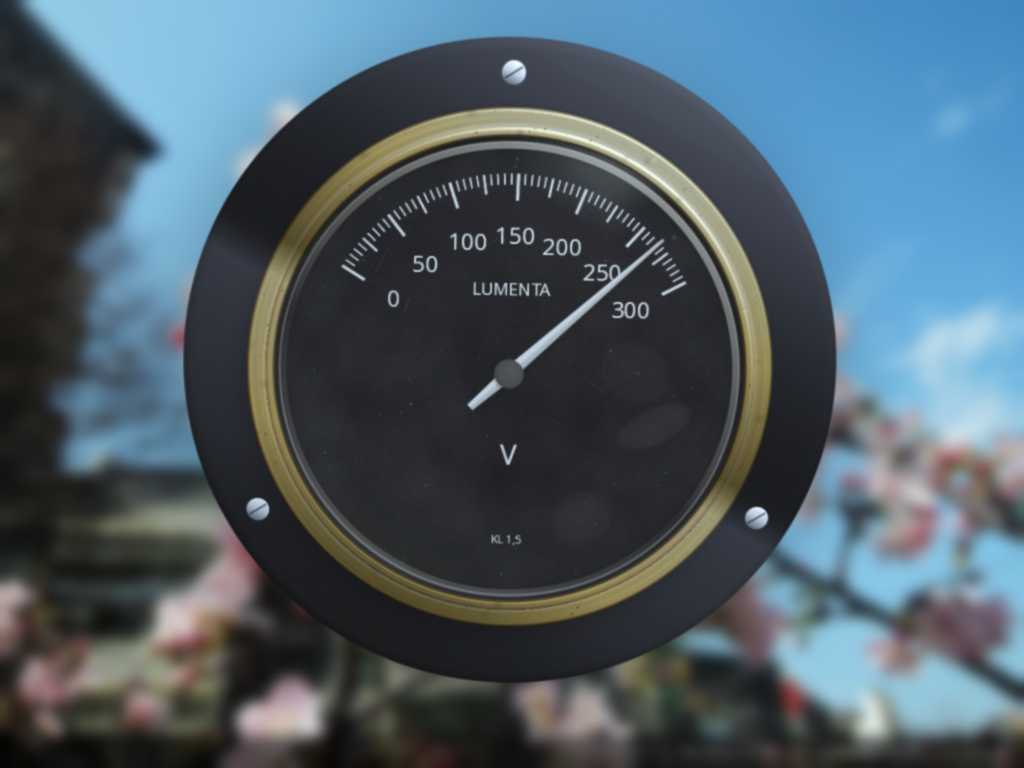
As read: {"value": 265, "unit": "V"}
